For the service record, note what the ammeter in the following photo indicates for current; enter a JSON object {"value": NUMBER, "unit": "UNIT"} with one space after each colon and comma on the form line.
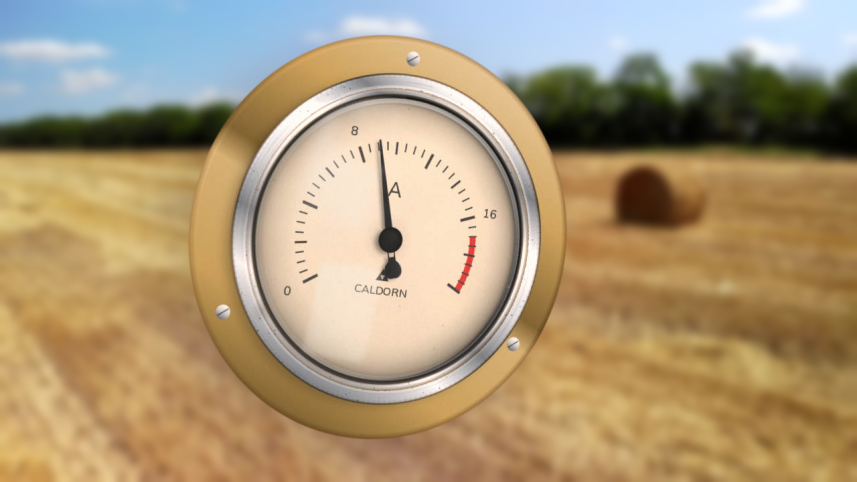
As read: {"value": 9, "unit": "A"}
